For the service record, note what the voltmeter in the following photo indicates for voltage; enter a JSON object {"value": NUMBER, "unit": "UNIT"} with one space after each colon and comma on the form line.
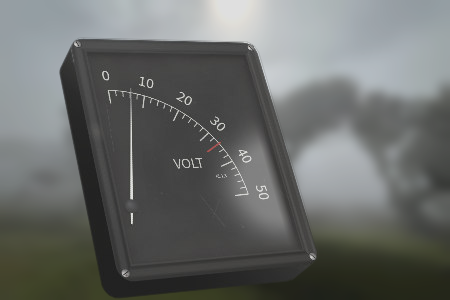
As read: {"value": 6, "unit": "V"}
